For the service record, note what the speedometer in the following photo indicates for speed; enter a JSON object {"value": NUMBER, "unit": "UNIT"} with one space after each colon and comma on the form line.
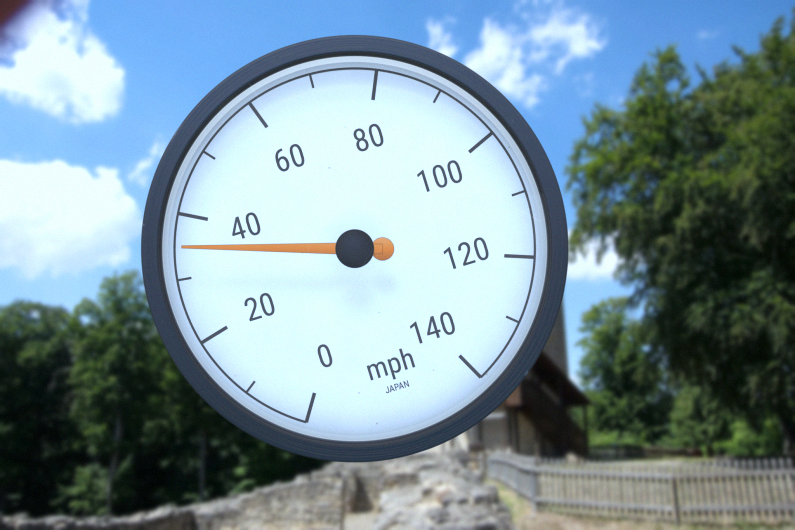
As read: {"value": 35, "unit": "mph"}
